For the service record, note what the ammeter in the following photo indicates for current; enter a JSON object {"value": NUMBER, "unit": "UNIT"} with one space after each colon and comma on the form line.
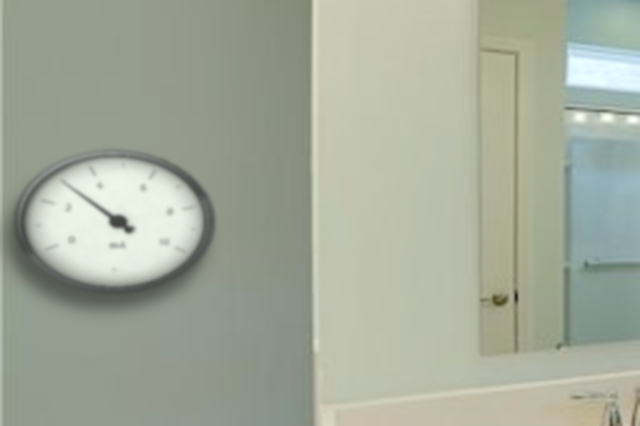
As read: {"value": 3, "unit": "mA"}
